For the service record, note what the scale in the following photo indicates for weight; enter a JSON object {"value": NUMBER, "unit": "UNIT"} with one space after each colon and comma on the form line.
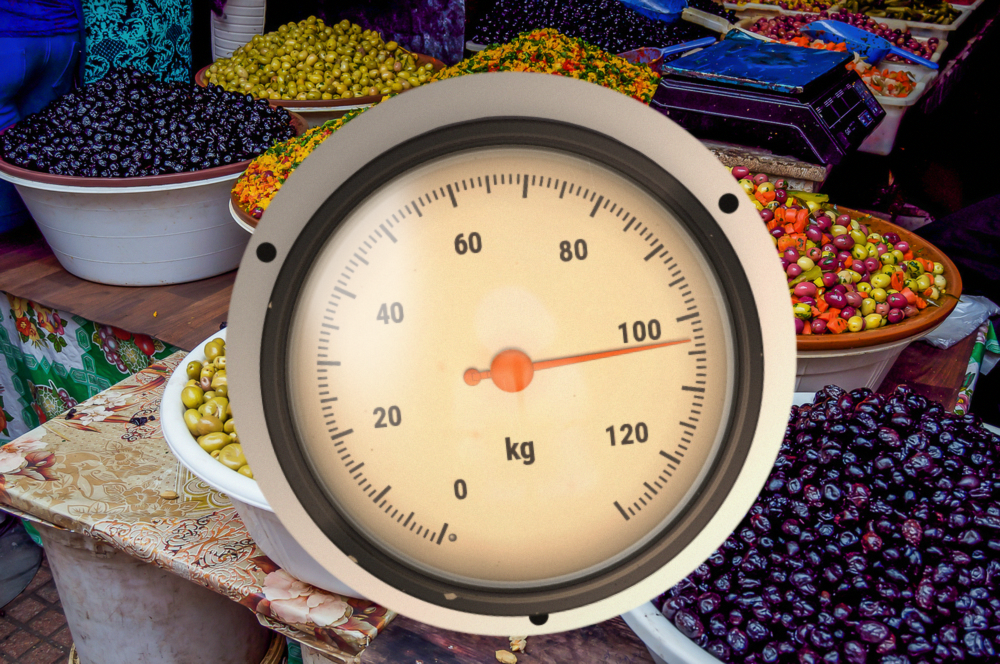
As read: {"value": 103, "unit": "kg"}
